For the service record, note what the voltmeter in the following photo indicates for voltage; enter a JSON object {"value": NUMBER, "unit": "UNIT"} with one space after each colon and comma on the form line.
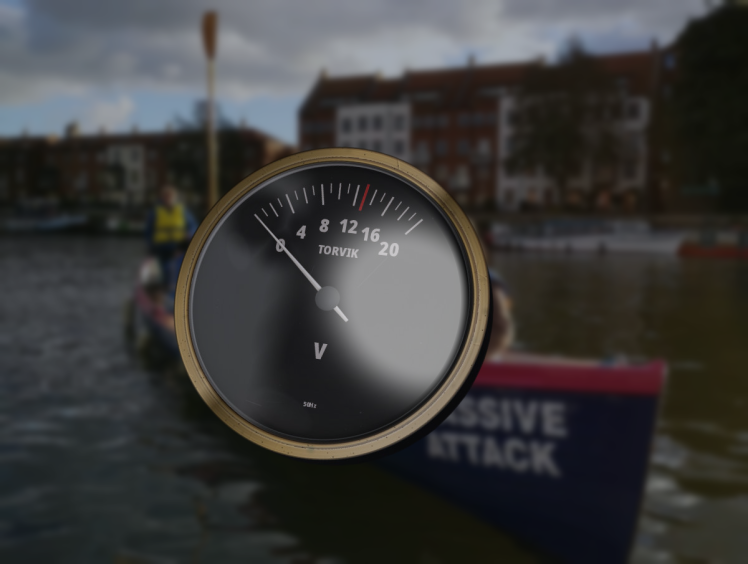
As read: {"value": 0, "unit": "V"}
